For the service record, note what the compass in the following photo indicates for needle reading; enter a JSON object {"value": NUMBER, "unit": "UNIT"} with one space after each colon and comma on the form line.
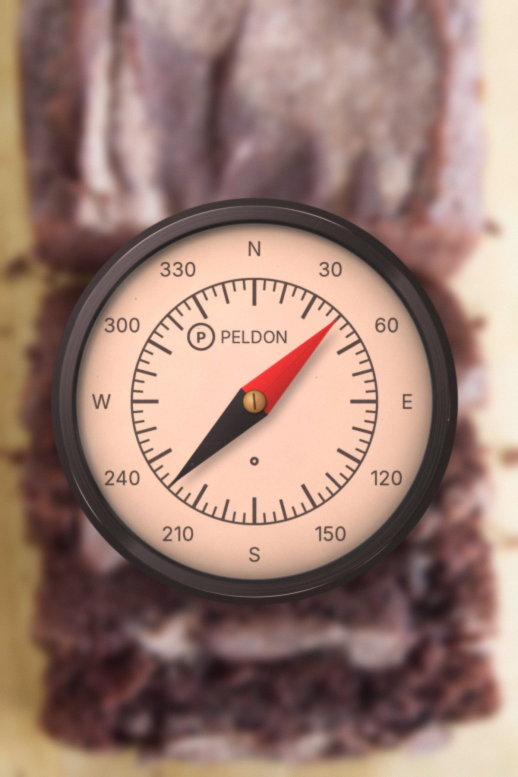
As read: {"value": 45, "unit": "°"}
